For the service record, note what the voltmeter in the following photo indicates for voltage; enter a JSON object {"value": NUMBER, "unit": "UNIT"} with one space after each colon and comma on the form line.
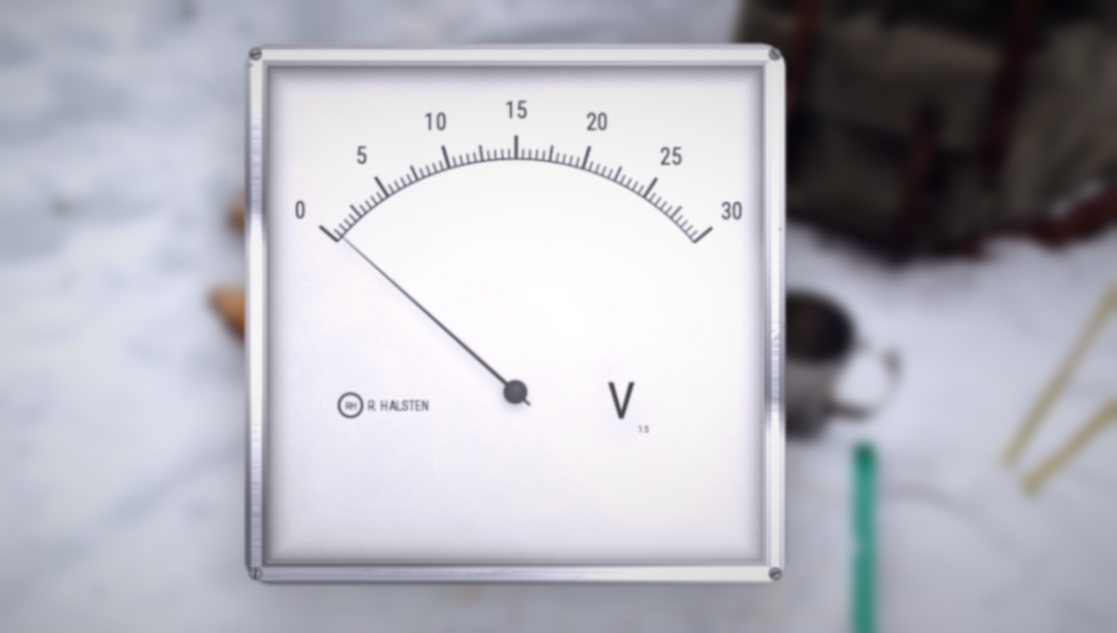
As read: {"value": 0.5, "unit": "V"}
